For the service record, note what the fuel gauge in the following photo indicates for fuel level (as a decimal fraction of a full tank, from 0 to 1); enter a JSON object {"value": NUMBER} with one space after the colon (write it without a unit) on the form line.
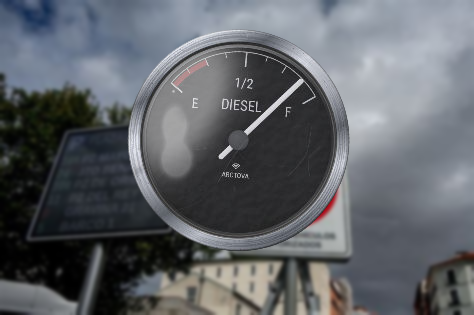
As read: {"value": 0.875}
